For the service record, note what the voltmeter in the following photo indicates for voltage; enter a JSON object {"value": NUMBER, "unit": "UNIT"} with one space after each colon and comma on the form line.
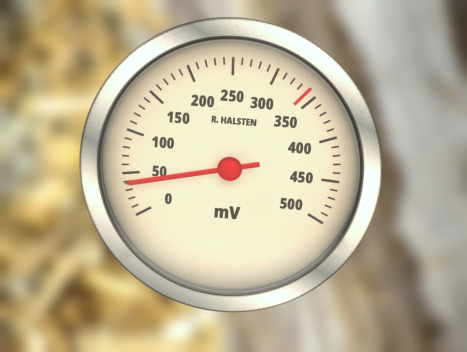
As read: {"value": 40, "unit": "mV"}
